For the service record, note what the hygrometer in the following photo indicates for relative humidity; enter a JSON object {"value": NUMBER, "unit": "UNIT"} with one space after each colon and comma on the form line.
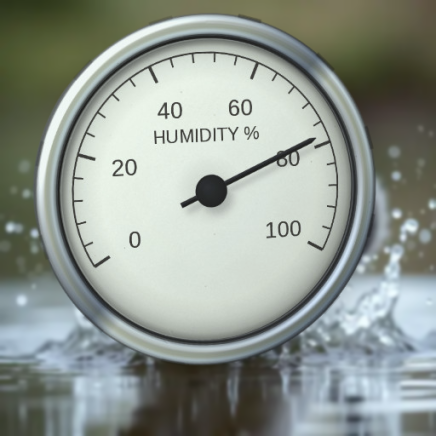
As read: {"value": 78, "unit": "%"}
